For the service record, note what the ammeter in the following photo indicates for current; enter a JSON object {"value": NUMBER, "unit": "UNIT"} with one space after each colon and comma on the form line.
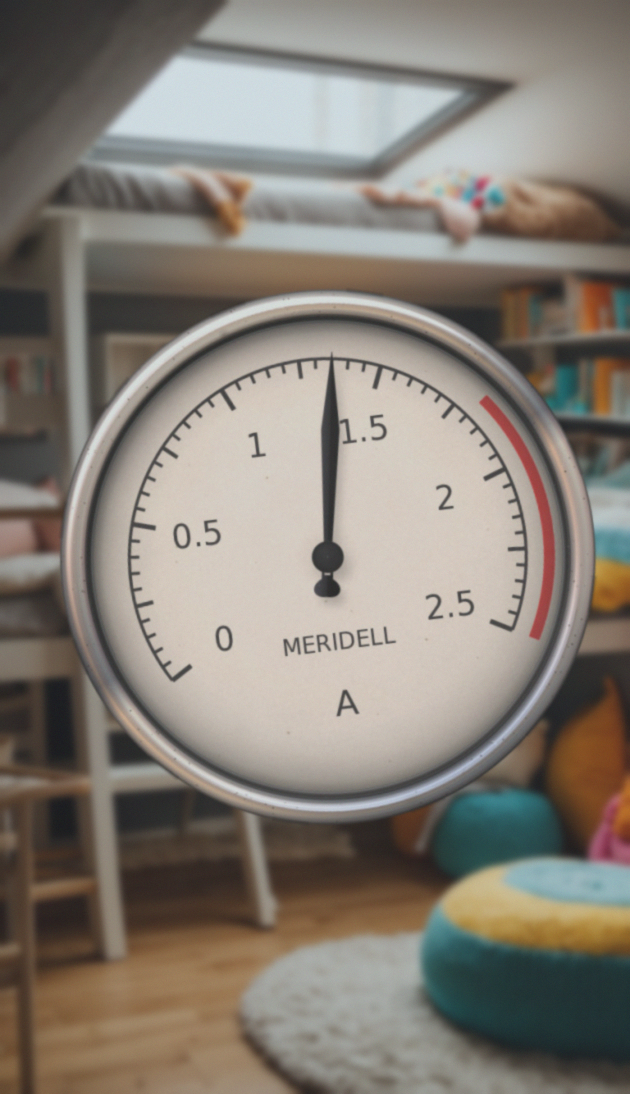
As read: {"value": 1.35, "unit": "A"}
